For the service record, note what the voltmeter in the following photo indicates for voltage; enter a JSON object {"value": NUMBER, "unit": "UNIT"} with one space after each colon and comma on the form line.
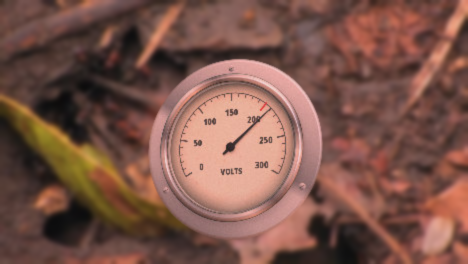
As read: {"value": 210, "unit": "V"}
